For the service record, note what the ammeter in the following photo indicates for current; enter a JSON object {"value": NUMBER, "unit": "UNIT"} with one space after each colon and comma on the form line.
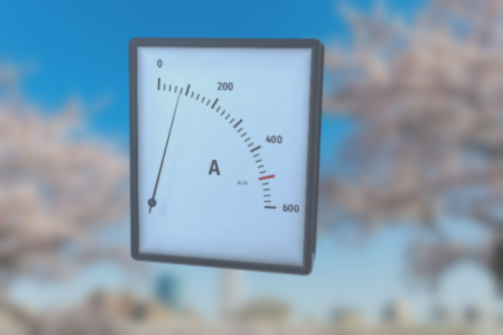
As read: {"value": 80, "unit": "A"}
